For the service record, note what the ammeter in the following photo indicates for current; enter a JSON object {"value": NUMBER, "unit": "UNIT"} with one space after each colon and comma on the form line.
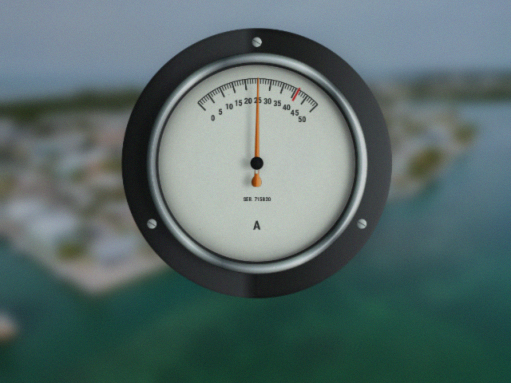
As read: {"value": 25, "unit": "A"}
